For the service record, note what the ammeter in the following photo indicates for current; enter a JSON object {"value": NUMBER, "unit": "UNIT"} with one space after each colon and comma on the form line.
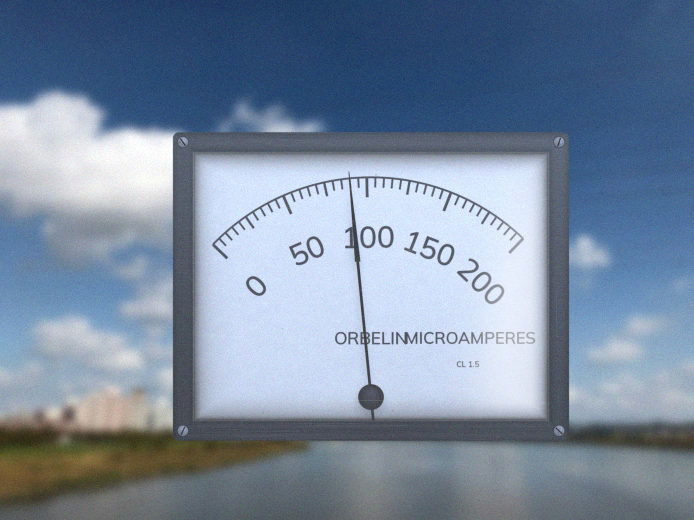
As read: {"value": 90, "unit": "µA"}
